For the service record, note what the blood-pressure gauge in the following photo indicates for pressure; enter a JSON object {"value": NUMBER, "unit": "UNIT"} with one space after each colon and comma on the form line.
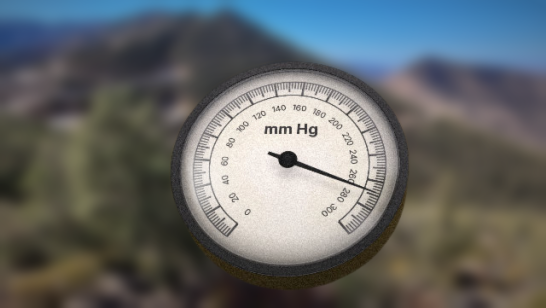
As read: {"value": 270, "unit": "mmHg"}
